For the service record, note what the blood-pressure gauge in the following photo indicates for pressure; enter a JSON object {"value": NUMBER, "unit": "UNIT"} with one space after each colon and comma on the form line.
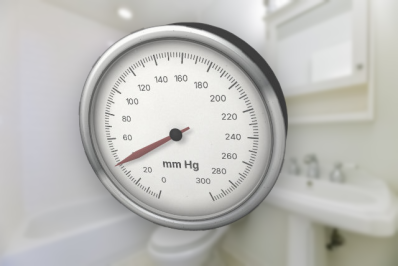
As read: {"value": 40, "unit": "mmHg"}
